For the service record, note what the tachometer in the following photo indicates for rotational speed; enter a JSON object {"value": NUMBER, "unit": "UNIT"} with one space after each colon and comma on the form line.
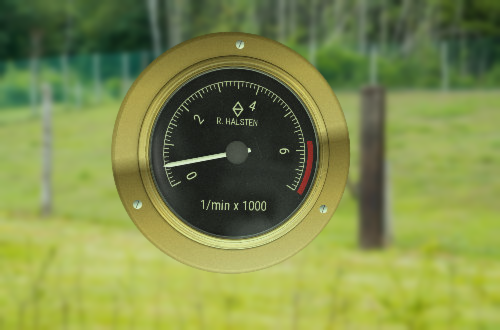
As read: {"value": 500, "unit": "rpm"}
